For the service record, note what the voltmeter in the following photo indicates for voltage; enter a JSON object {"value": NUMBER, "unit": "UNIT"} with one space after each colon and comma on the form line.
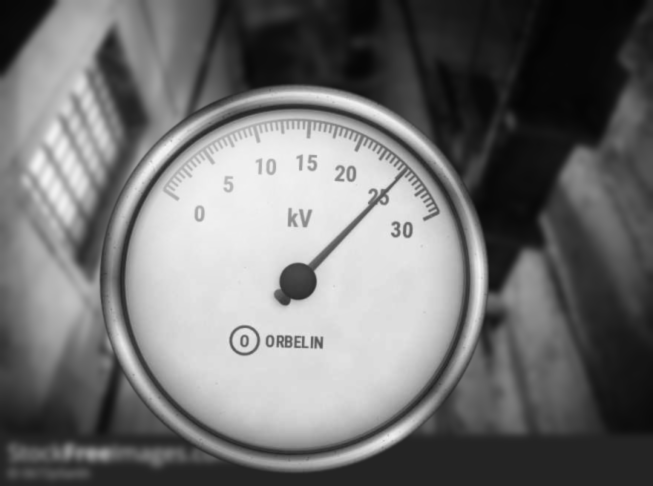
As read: {"value": 25, "unit": "kV"}
